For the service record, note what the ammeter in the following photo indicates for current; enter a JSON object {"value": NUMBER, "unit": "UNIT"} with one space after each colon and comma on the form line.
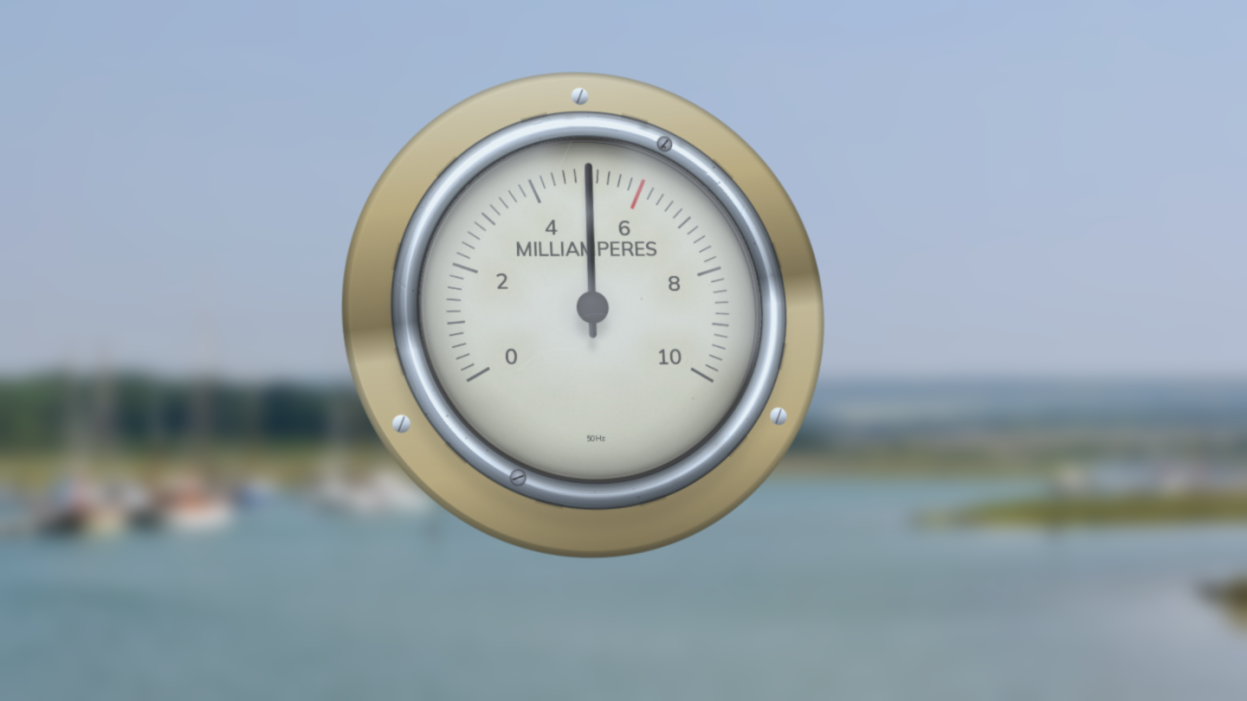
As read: {"value": 5, "unit": "mA"}
